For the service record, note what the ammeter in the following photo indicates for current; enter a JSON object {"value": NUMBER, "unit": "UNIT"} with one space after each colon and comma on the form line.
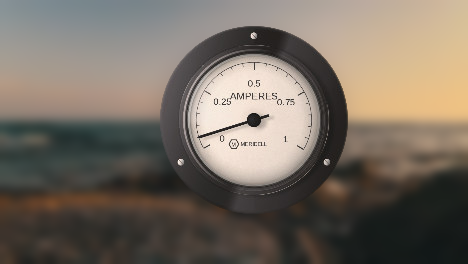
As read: {"value": 0.05, "unit": "A"}
